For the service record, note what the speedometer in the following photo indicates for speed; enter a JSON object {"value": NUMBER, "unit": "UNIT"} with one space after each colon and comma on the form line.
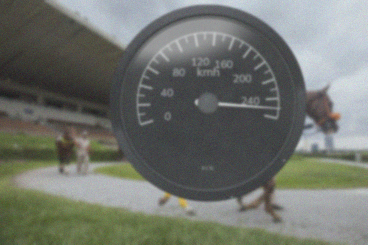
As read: {"value": 250, "unit": "km/h"}
